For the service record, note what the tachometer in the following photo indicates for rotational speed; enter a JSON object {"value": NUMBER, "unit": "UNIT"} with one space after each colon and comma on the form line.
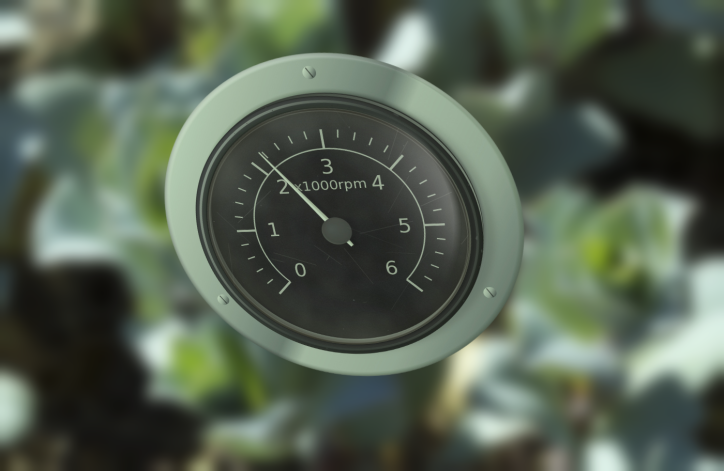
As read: {"value": 2200, "unit": "rpm"}
